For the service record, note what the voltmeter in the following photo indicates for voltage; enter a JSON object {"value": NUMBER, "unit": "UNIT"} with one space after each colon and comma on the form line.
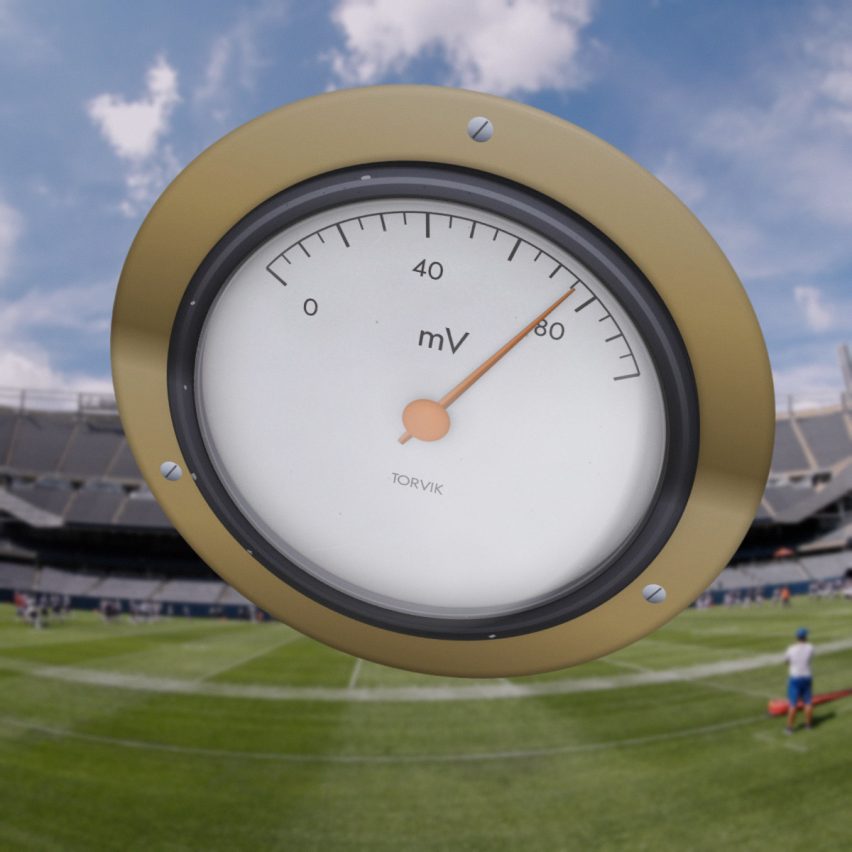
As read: {"value": 75, "unit": "mV"}
